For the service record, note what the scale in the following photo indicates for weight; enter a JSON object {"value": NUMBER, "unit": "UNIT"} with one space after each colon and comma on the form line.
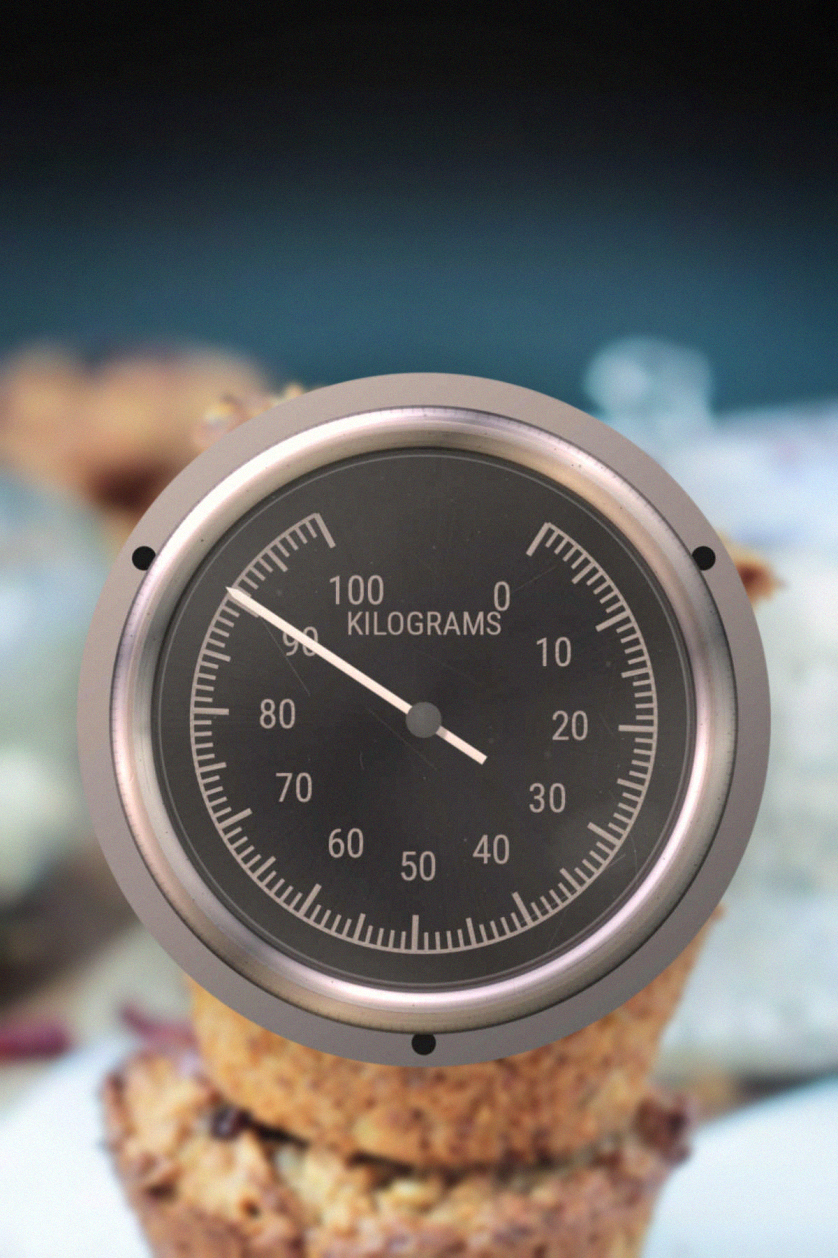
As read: {"value": 90.5, "unit": "kg"}
